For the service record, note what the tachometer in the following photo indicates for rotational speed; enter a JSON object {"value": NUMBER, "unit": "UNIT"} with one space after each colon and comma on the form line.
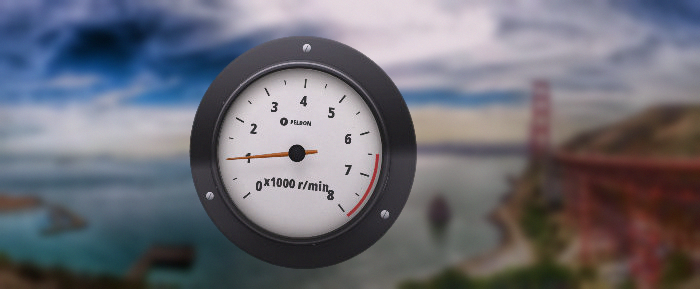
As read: {"value": 1000, "unit": "rpm"}
